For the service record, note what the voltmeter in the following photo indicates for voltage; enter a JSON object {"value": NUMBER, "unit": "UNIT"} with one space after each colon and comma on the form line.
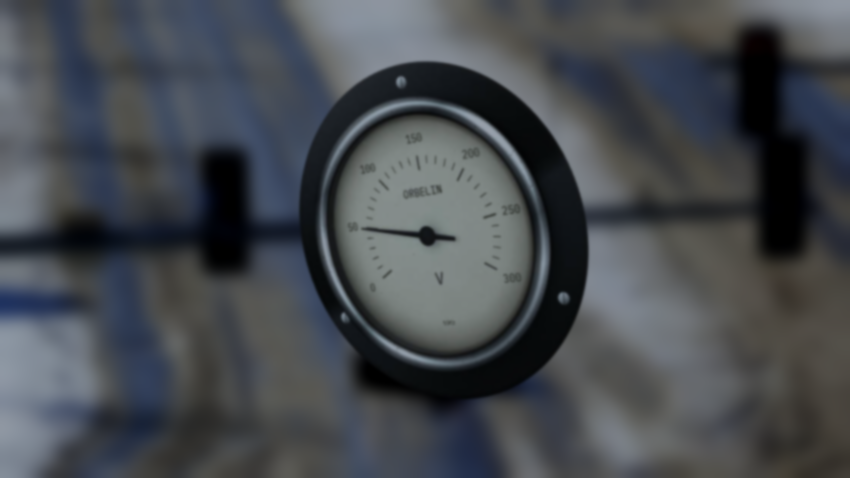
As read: {"value": 50, "unit": "V"}
